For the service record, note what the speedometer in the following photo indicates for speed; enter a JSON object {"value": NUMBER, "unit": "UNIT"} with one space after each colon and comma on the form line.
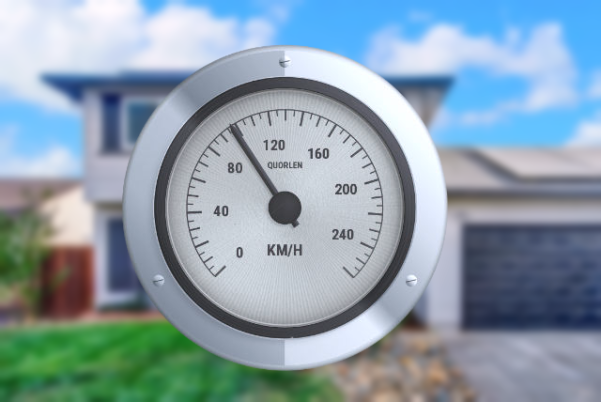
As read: {"value": 97.5, "unit": "km/h"}
